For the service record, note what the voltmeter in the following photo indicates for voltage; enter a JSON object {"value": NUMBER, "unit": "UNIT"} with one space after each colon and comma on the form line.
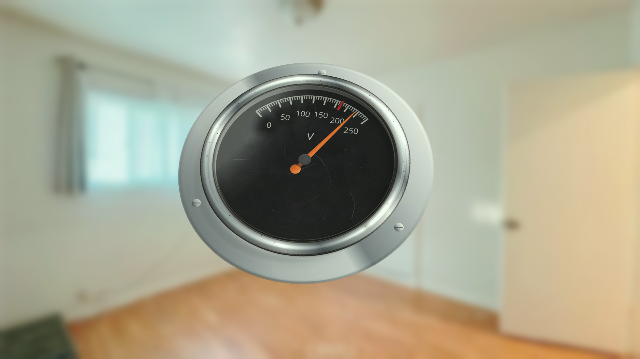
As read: {"value": 225, "unit": "V"}
